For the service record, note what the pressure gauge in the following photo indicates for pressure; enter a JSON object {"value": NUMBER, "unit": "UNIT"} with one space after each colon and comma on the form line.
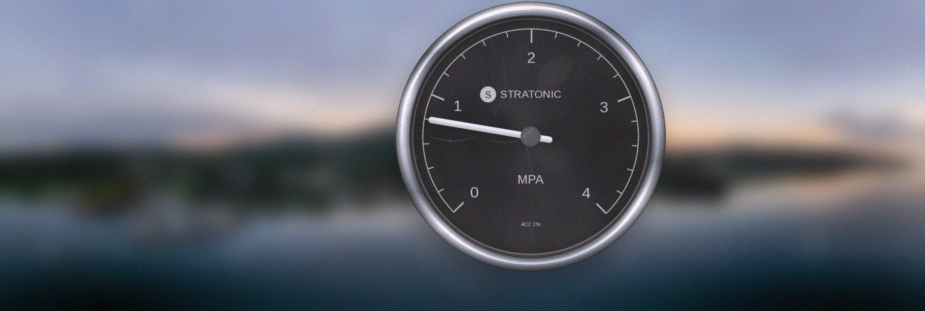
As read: {"value": 0.8, "unit": "MPa"}
